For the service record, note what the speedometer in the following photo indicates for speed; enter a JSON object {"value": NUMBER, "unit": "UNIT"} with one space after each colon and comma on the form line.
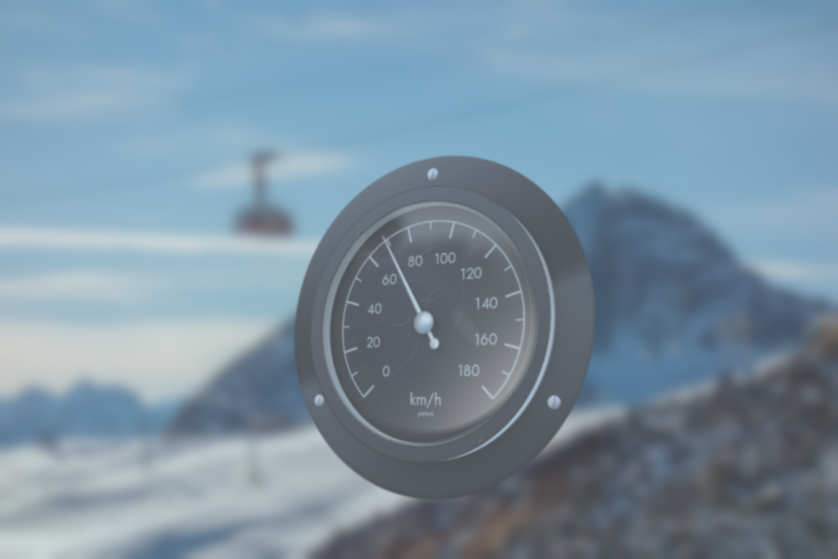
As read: {"value": 70, "unit": "km/h"}
